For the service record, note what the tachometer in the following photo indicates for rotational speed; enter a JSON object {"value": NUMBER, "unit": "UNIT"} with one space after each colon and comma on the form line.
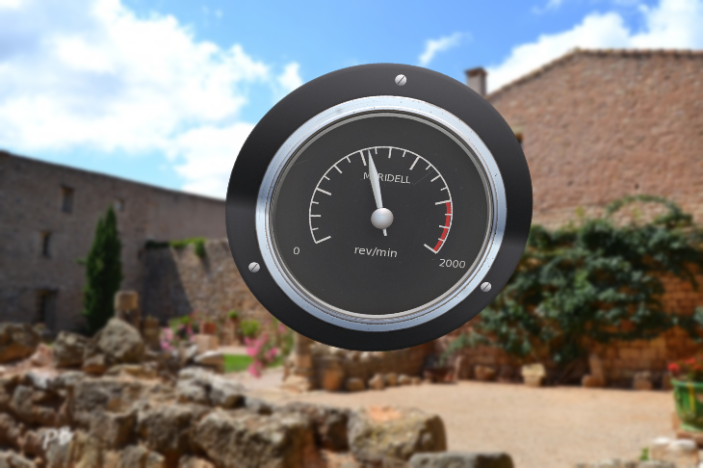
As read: {"value": 850, "unit": "rpm"}
